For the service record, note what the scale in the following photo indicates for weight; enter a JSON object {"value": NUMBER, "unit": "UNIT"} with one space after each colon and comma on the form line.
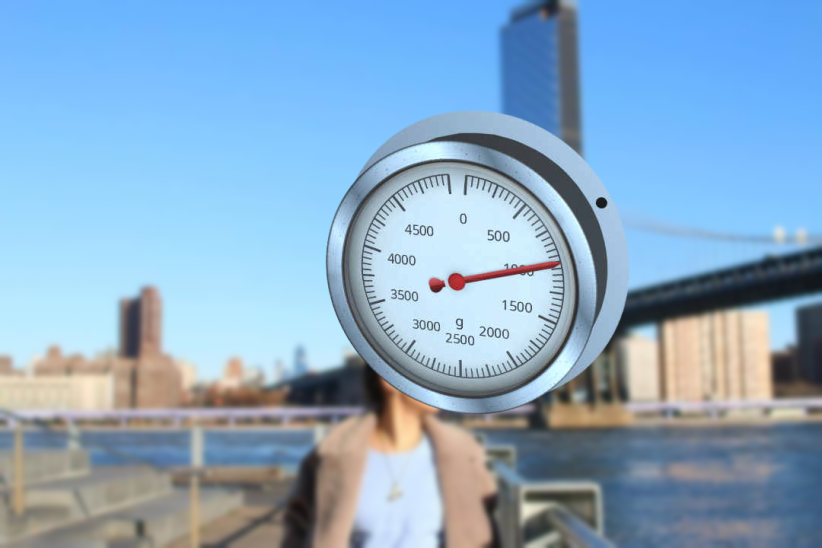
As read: {"value": 1000, "unit": "g"}
